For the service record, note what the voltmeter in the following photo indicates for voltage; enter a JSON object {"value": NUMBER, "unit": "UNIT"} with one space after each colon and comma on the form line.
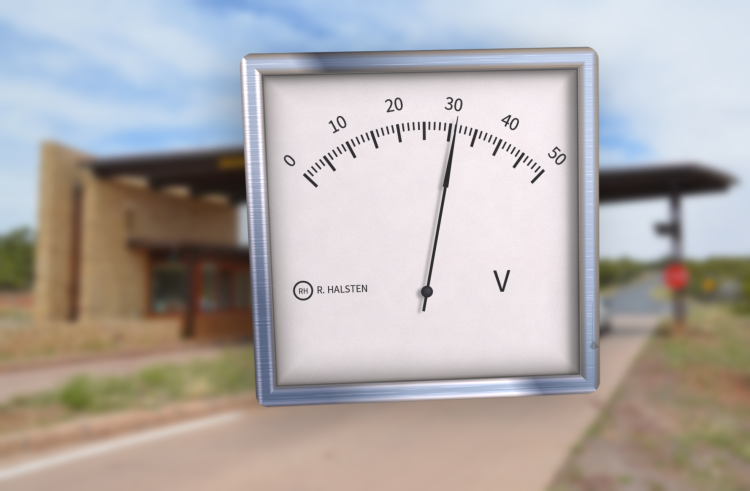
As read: {"value": 31, "unit": "V"}
